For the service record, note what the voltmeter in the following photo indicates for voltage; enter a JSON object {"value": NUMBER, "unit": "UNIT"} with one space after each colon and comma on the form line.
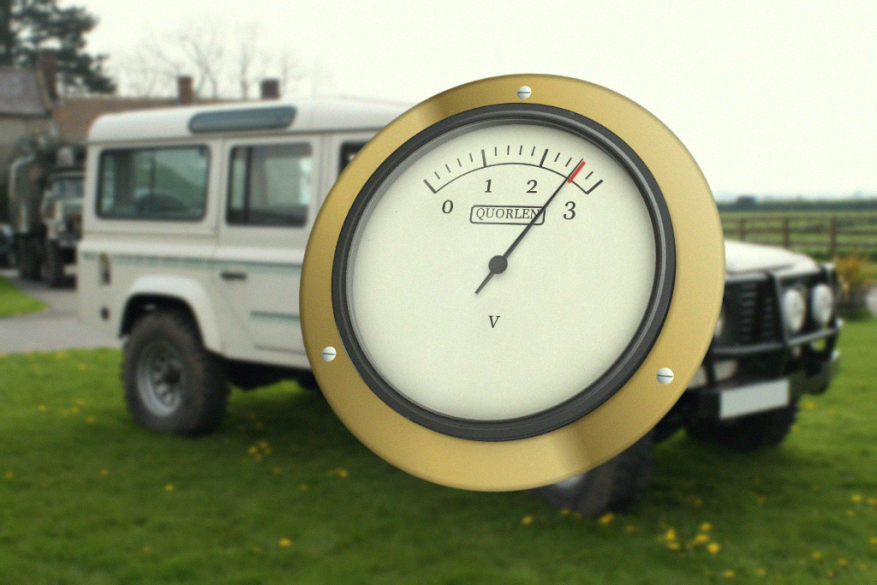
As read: {"value": 2.6, "unit": "V"}
